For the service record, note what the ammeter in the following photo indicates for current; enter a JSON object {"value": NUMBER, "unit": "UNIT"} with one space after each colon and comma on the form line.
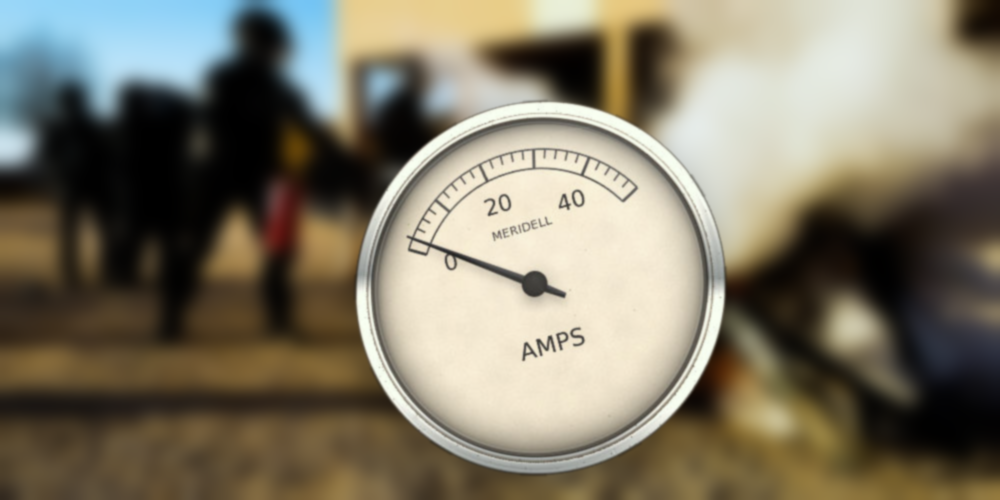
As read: {"value": 2, "unit": "A"}
